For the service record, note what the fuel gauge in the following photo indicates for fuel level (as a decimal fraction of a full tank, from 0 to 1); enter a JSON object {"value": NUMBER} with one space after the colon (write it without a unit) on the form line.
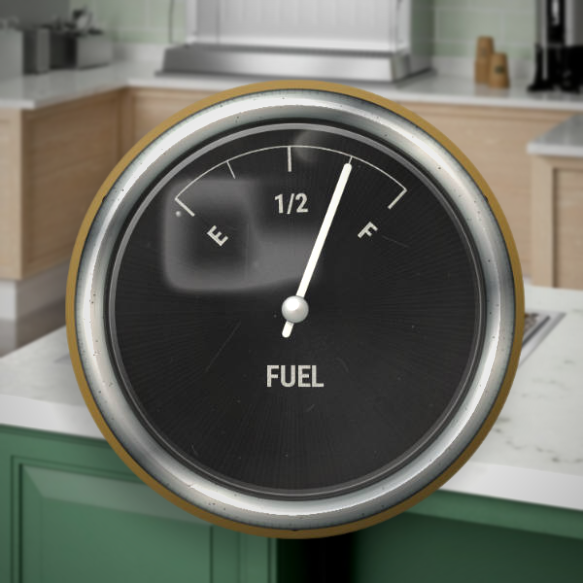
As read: {"value": 0.75}
